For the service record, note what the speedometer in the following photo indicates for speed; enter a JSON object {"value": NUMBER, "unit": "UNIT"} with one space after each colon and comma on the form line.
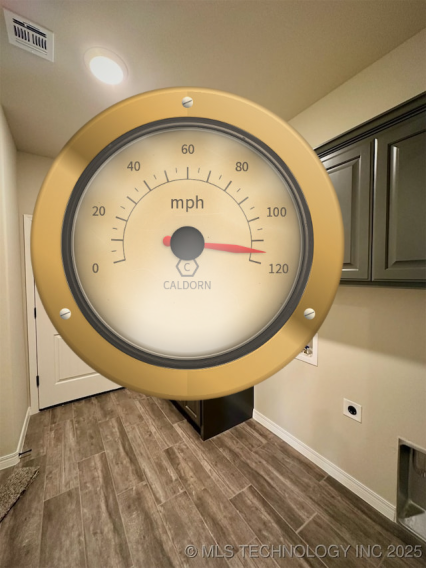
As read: {"value": 115, "unit": "mph"}
